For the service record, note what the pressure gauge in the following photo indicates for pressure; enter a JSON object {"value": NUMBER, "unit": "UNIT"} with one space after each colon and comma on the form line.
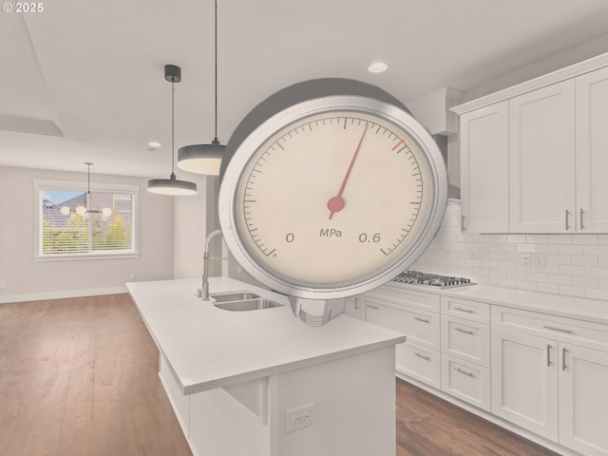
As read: {"value": 0.33, "unit": "MPa"}
